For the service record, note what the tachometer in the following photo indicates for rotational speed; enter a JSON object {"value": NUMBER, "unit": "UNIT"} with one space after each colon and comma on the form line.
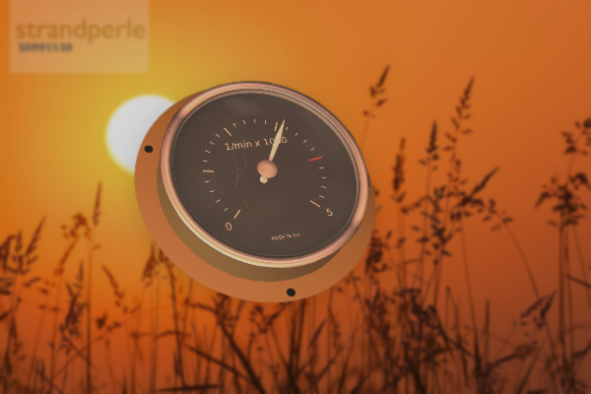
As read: {"value": 3100, "unit": "rpm"}
